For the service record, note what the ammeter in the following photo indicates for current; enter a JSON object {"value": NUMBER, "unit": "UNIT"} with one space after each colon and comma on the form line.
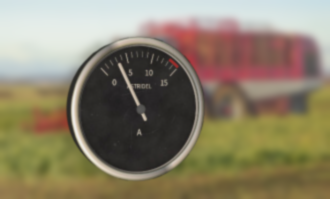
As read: {"value": 3, "unit": "A"}
